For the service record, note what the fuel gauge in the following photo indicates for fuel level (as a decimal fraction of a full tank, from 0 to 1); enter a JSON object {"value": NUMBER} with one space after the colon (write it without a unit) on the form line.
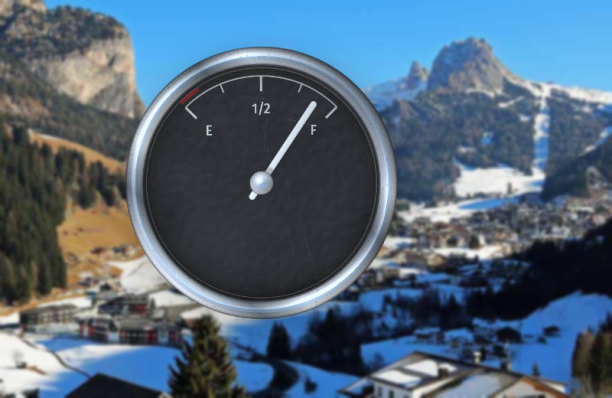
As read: {"value": 0.875}
